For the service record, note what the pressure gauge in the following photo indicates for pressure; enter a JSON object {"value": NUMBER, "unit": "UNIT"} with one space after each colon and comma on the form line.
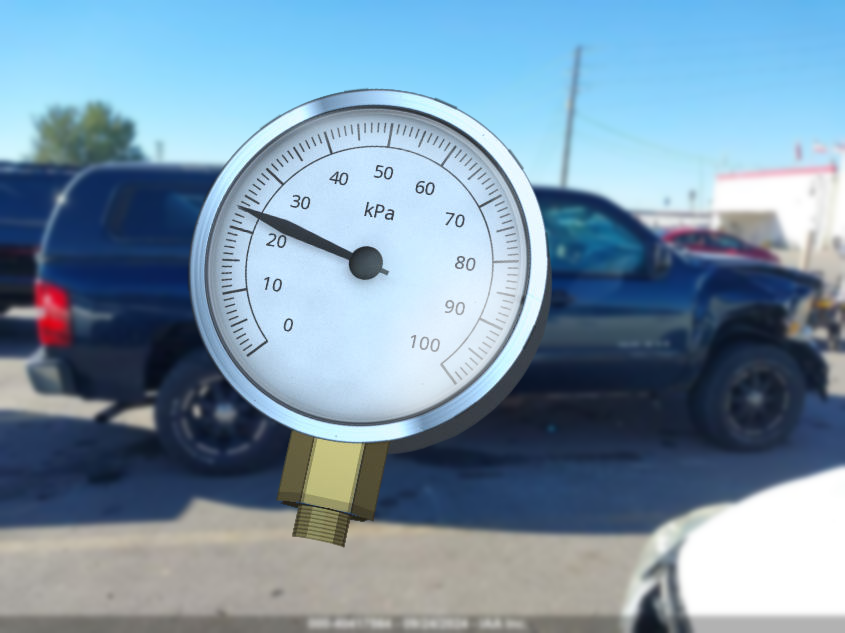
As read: {"value": 23, "unit": "kPa"}
